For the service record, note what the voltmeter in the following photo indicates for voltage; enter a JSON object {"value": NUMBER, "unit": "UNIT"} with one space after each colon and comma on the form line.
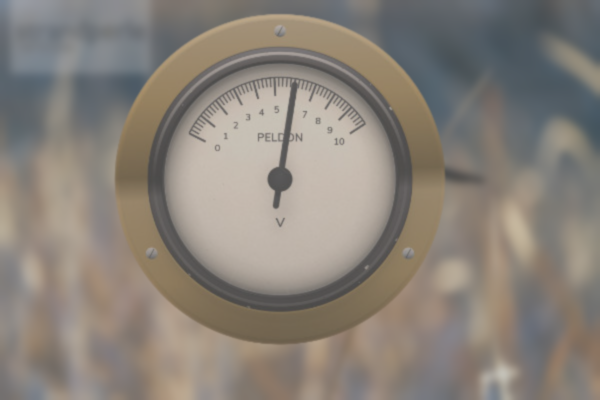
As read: {"value": 6, "unit": "V"}
